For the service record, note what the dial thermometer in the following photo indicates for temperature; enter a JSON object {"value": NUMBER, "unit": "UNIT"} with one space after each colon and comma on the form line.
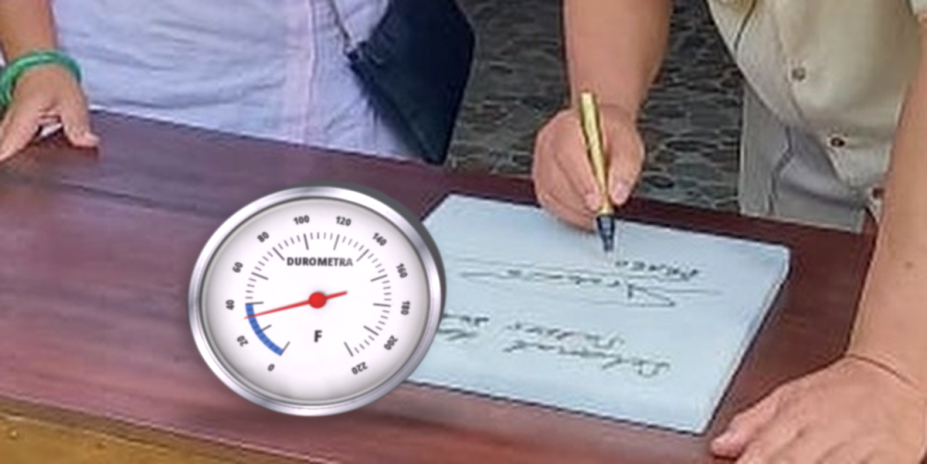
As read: {"value": 32, "unit": "°F"}
